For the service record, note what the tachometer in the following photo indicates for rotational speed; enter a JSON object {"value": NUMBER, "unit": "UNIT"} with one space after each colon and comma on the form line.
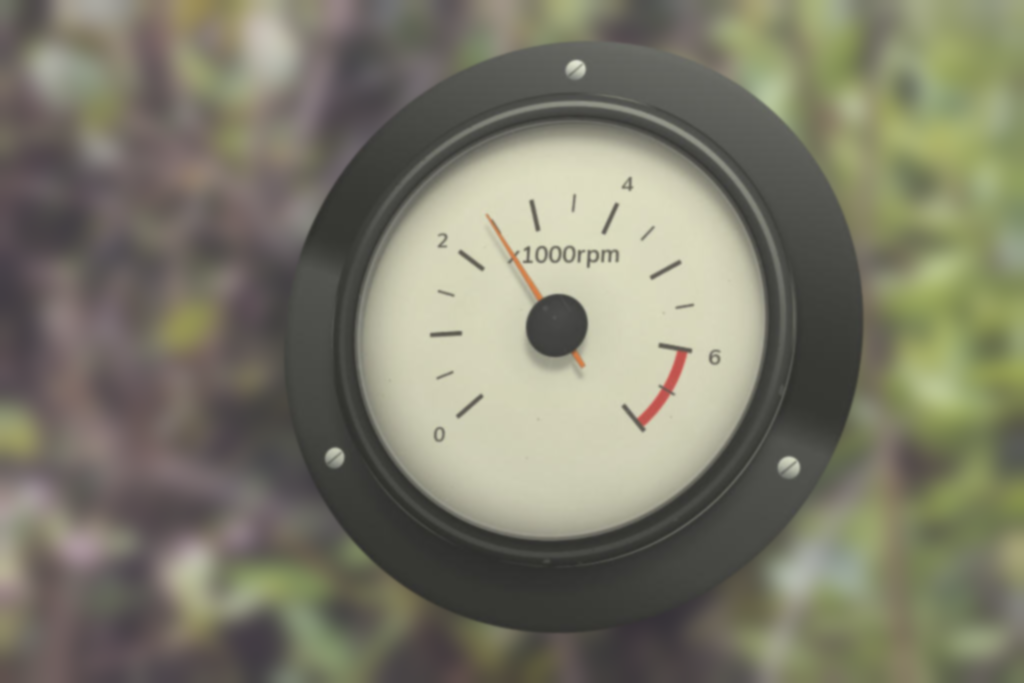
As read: {"value": 2500, "unit": "rpm"}
